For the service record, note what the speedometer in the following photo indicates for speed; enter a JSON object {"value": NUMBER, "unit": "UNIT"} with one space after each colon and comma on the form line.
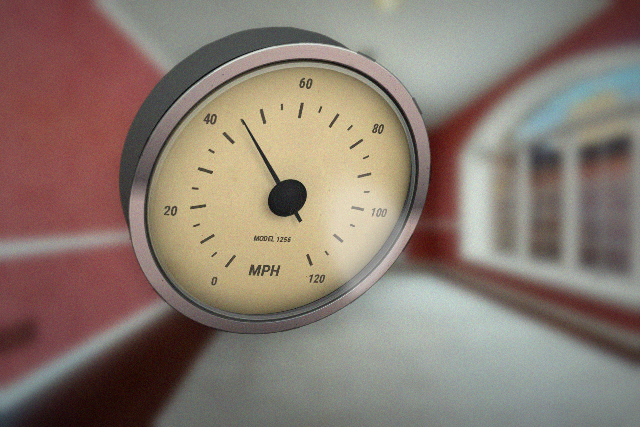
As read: {"value": 45, "unit": "mph"}
